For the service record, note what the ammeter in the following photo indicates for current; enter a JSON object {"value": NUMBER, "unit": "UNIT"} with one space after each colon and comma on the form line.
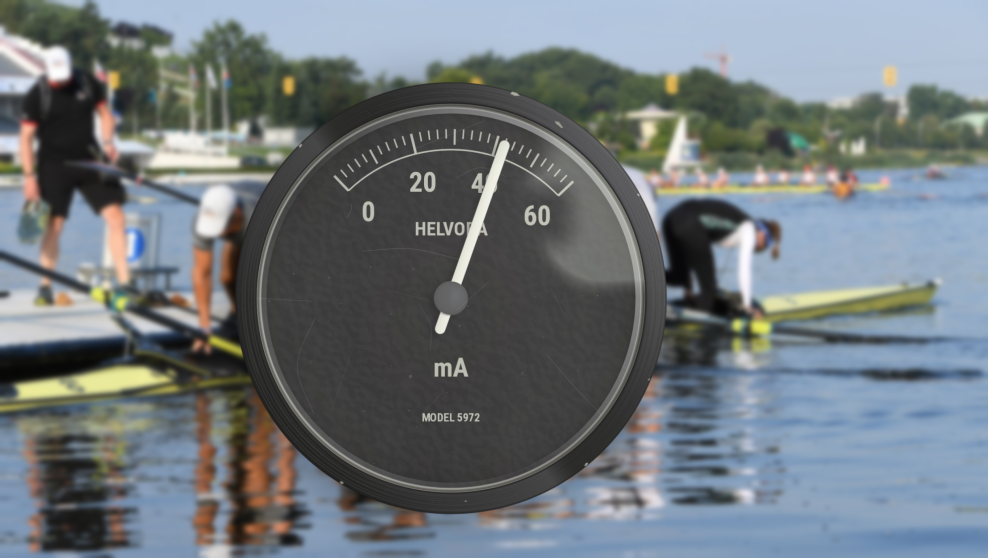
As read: {"value": 42, "unit": "mA"}
